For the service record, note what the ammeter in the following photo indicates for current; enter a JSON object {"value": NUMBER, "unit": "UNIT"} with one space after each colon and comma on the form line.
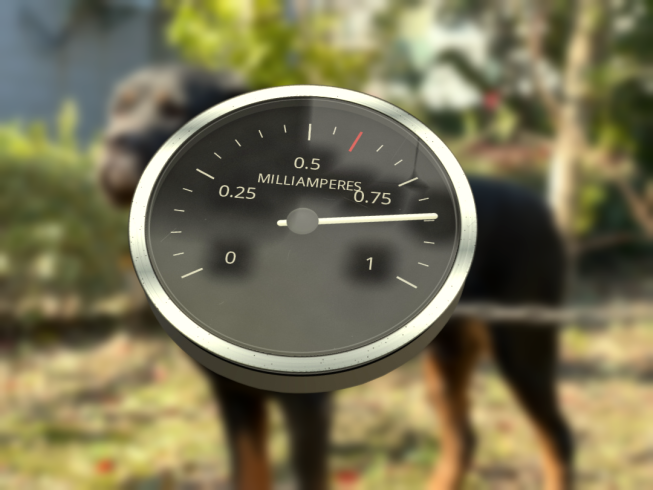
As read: {"value": 0.85, "unit": "mA"}
